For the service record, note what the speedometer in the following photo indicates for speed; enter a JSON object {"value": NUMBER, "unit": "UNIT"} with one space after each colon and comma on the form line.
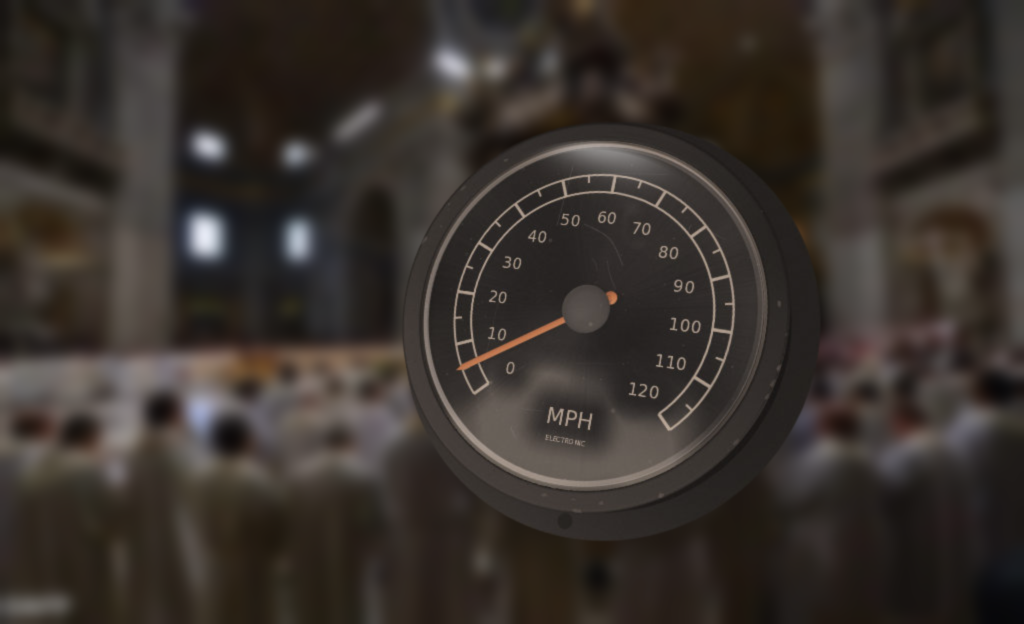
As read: {"value": 5, "unit": "mph"}
